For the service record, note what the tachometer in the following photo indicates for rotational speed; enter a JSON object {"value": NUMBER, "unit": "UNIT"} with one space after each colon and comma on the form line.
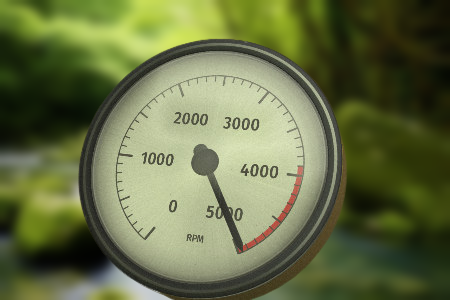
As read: {"value": 4950, "unit": "rpm"}
